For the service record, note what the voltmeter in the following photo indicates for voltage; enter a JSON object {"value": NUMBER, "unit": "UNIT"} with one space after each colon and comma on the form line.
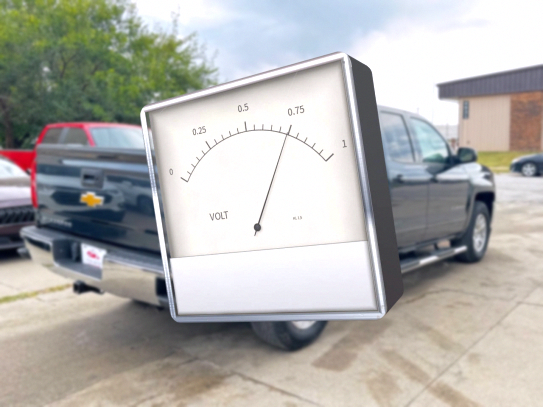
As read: {"value": 0.75, "unit": "V"}
